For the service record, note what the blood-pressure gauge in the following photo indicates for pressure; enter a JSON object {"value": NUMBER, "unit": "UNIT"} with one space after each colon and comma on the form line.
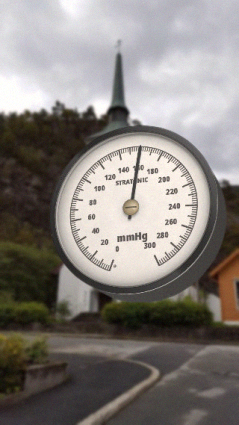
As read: {"value": 160, "unit": "mmHg"}
